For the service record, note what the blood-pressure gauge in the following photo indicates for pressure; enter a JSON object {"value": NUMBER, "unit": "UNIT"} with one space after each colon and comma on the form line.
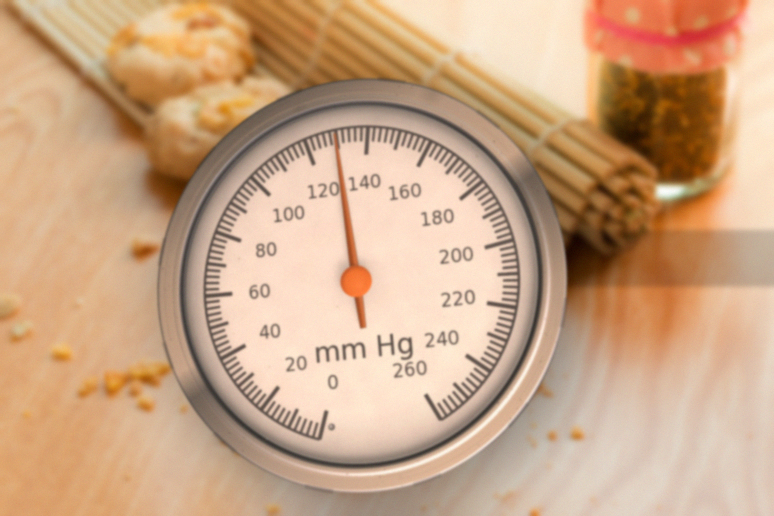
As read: {"value": 130, "unit": "mmHg"}
